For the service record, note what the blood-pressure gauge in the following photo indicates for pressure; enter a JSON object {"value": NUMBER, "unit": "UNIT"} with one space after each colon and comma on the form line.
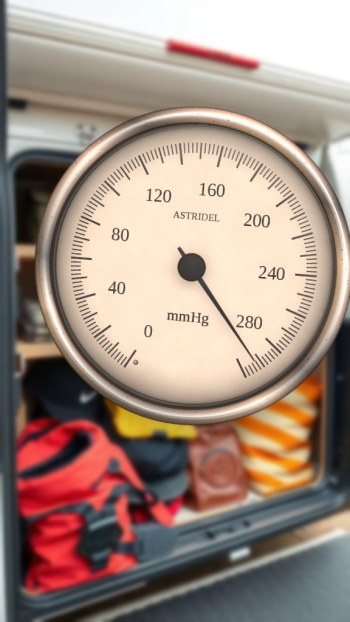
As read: {"value": 292, "unit": "mmHg"}
